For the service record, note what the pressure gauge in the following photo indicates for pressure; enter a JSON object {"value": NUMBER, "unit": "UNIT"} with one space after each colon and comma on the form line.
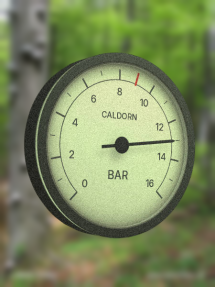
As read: {"value": 13, "unit": "bar"}
